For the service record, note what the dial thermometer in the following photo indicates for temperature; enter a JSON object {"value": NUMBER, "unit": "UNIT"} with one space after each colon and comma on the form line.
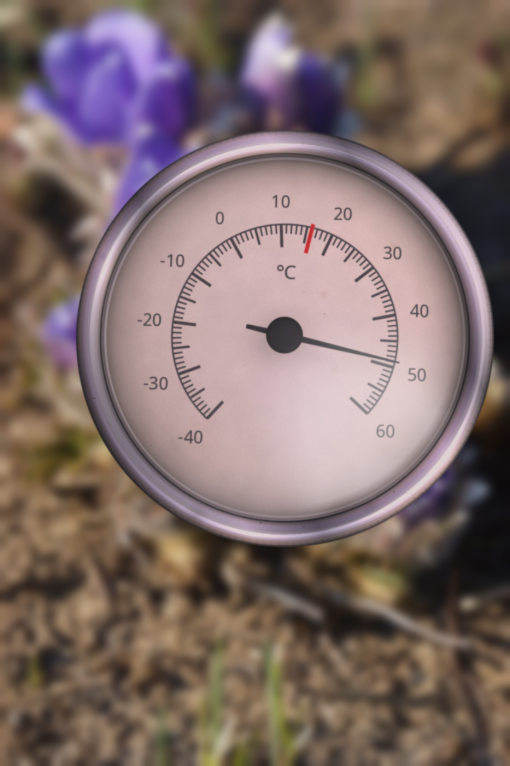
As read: {"value": 49, "unit": "°C"}
